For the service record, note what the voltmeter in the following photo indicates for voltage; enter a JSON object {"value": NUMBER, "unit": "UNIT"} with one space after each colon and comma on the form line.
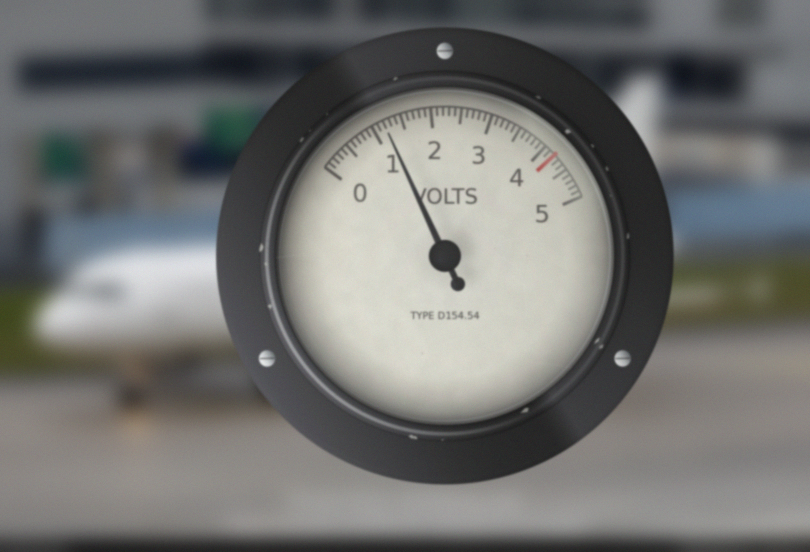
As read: {"value": 1.2, "unit": "V"}
